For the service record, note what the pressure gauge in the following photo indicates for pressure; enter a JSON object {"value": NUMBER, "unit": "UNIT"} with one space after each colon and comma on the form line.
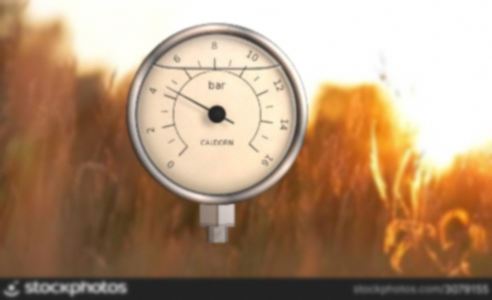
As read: {"value": 4.5, "unit": "bar"}
